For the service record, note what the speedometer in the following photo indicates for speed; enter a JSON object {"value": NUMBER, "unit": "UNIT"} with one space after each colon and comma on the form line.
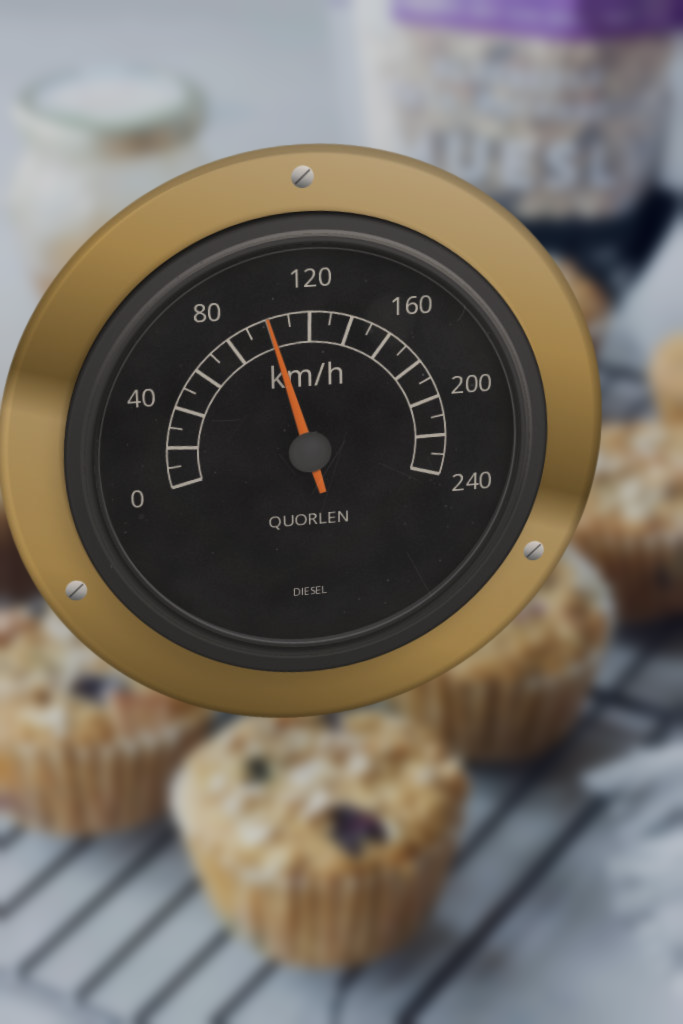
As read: {"value": 100, "unit": "km/h"}
